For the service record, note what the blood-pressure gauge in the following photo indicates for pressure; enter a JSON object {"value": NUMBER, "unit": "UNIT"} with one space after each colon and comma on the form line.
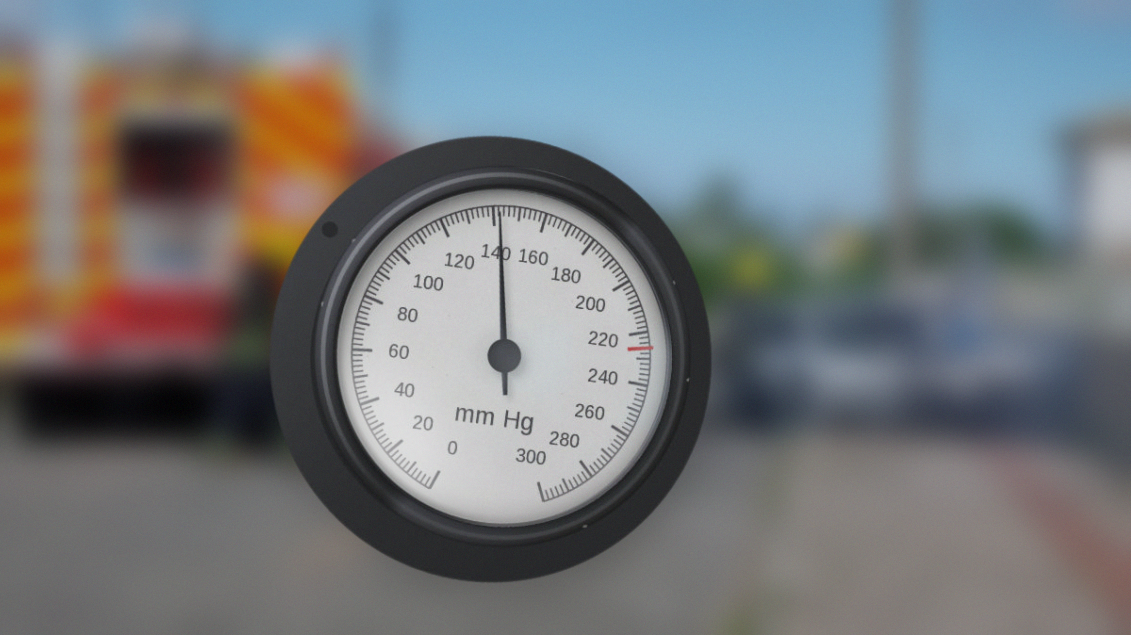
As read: {"value": 142, "unit": "mmHg"}
